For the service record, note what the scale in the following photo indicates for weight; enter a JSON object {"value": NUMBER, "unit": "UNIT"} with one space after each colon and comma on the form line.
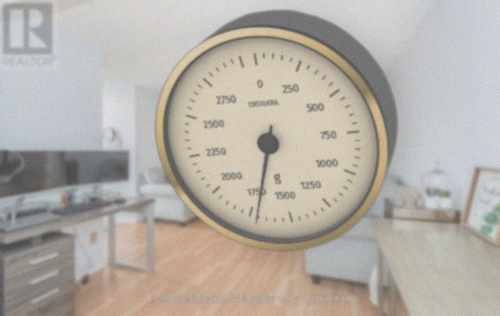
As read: {"value": 1700, "unit": "g"}
